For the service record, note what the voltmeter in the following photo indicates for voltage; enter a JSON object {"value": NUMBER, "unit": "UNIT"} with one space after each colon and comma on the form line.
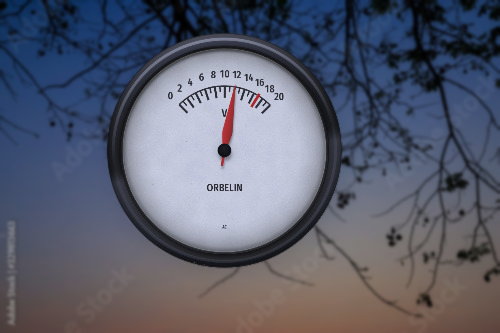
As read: {"value": 12, "unit": "V"}
